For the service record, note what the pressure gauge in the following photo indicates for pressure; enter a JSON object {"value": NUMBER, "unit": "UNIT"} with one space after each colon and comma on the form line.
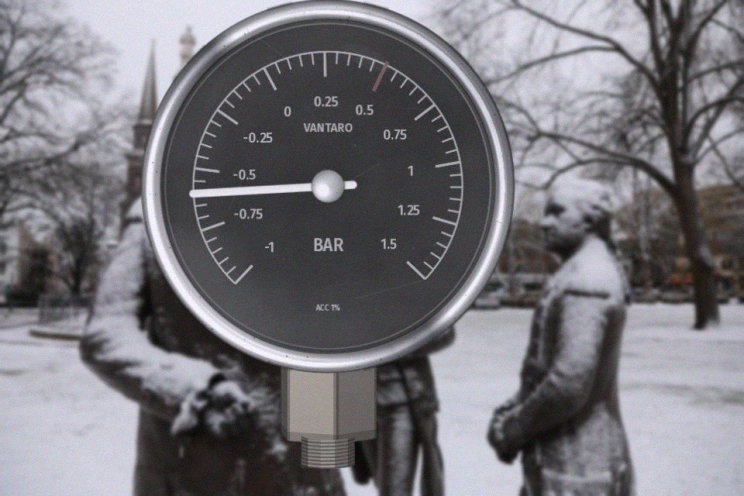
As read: {"value": -0.6, "unit": "bar"}
